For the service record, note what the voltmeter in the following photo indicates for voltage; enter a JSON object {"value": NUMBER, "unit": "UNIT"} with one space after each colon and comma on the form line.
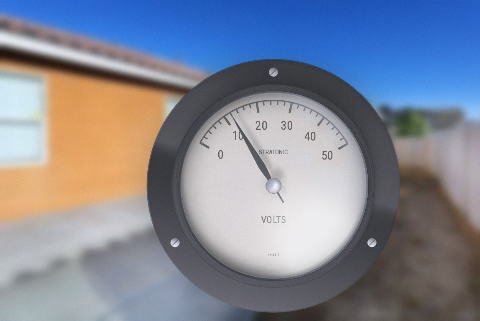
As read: {"value": 12, "unit": "V"}
